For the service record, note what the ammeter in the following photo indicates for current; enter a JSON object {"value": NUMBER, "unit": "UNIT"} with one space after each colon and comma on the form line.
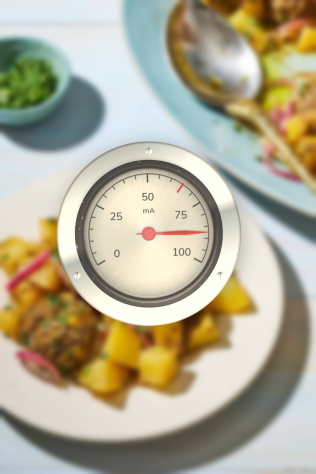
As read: {"value": 87.5, "unit": "mA"}
